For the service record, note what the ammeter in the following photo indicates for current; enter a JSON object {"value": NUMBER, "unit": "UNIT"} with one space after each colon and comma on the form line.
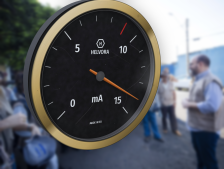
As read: {"value": 14, "unit": "mA"}
